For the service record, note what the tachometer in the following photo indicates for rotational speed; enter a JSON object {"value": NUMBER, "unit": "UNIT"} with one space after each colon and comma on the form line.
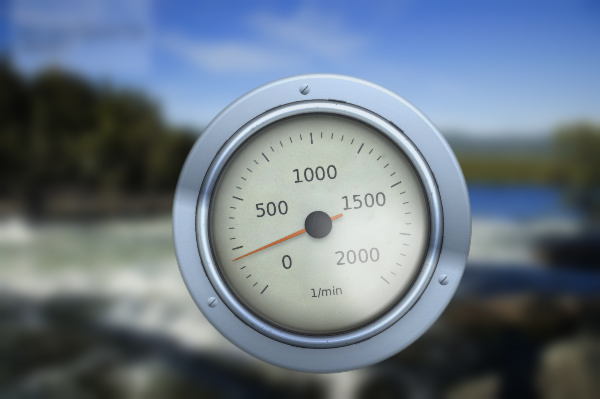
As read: {"value": 200, "unit": "rpm"}
